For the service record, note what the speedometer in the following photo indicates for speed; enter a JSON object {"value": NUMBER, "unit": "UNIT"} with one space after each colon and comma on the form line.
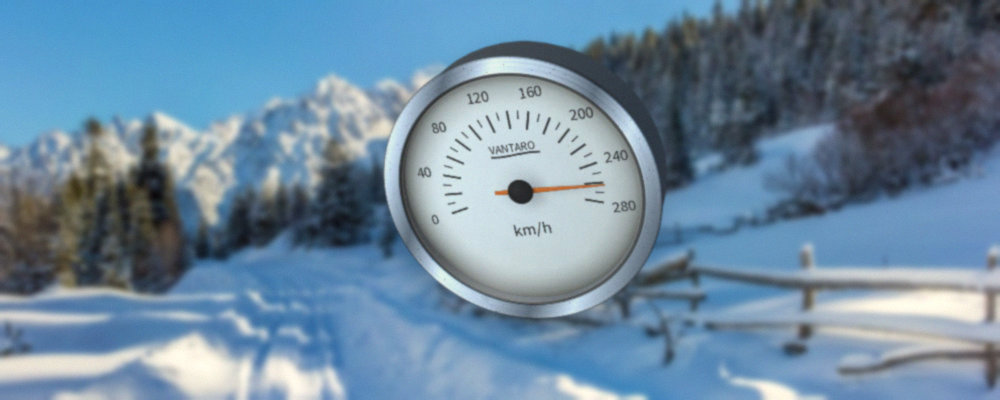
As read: {"value": 260, "unit": "km/h"}
